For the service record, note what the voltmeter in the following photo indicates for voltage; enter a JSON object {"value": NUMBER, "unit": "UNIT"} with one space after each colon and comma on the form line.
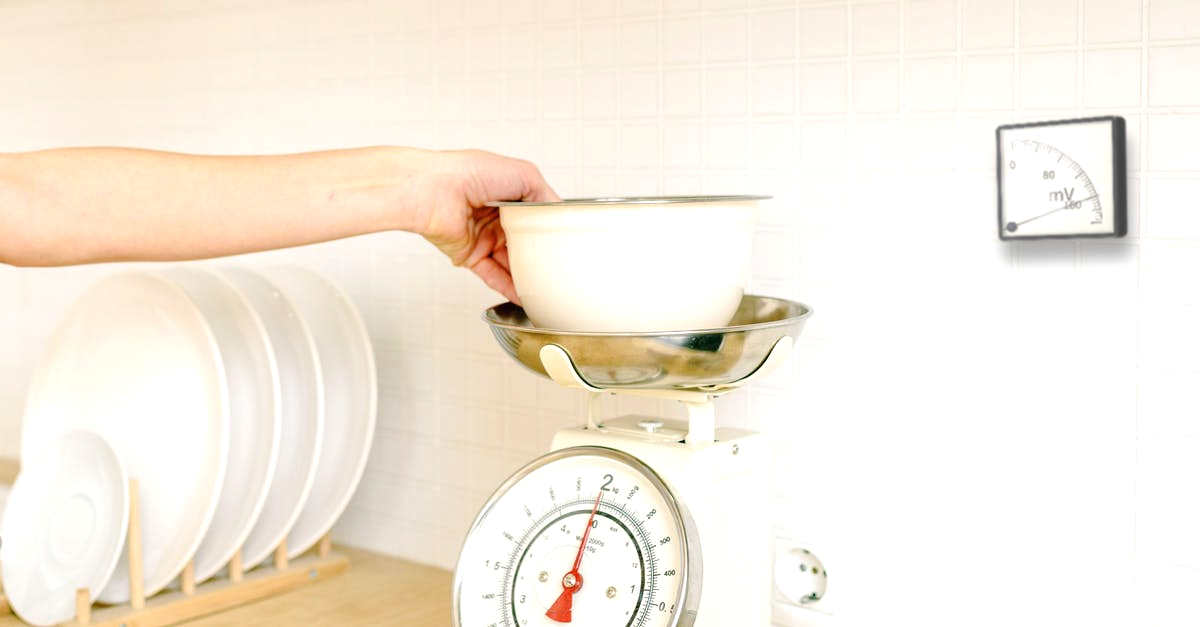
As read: {"value": 160, "unit": "mV"}
